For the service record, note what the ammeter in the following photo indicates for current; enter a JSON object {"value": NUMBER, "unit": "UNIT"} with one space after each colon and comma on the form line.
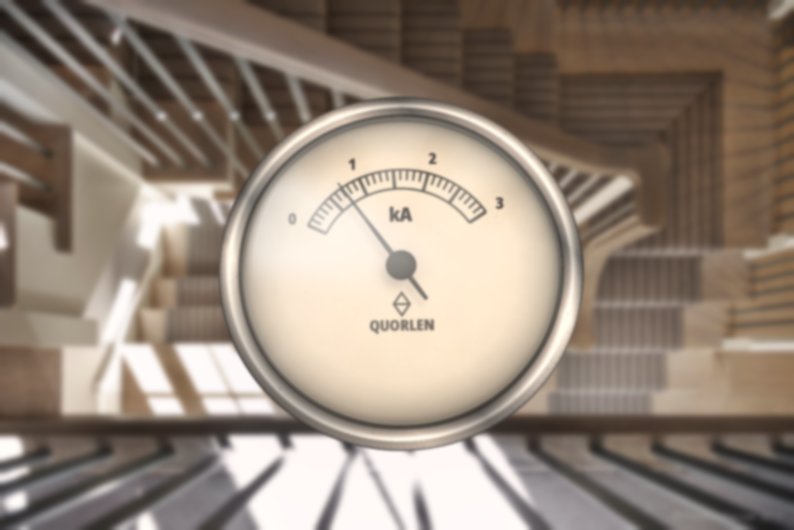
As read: {"value": 0.7, "unit": "kA"}
